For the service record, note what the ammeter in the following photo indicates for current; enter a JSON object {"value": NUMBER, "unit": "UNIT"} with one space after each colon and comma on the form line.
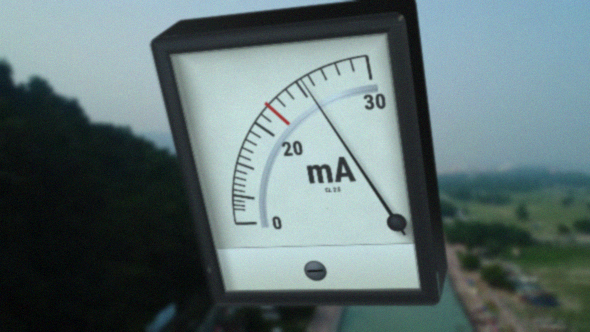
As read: {"value": 25.5, "unit": "mA"}
